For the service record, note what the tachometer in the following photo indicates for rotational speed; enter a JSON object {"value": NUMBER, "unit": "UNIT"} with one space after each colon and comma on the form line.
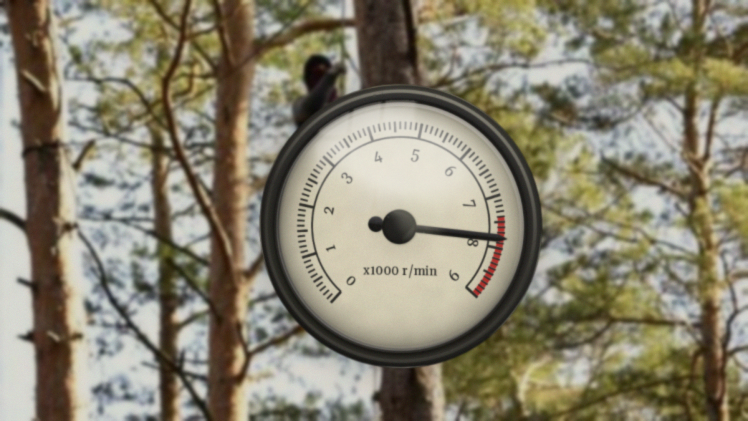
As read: {"value": 7800, "unit": "rpm"}
